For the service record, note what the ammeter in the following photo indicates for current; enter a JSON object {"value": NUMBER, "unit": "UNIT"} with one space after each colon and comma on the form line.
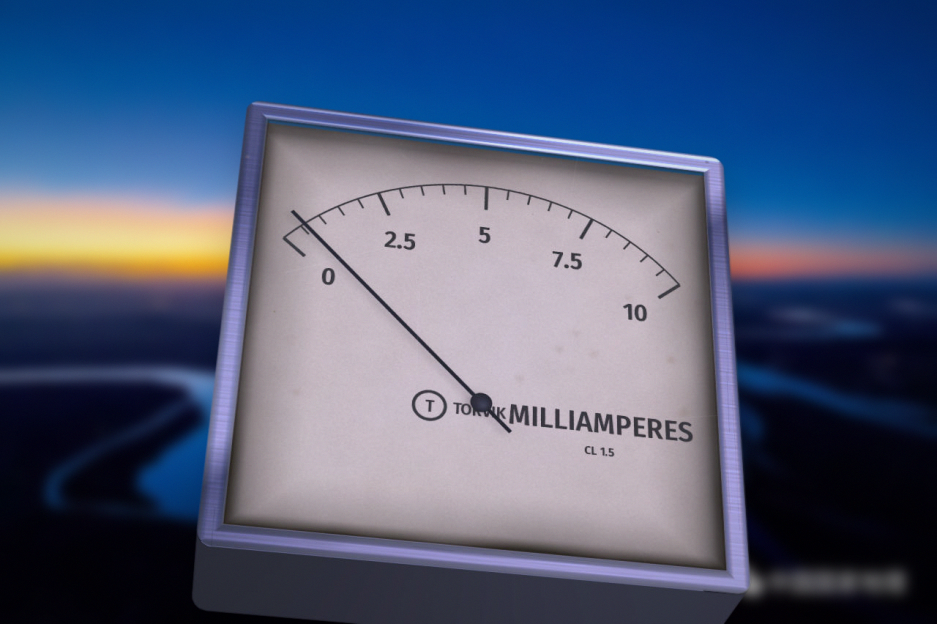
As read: {"value": 0.5, "unit": "mA"}
